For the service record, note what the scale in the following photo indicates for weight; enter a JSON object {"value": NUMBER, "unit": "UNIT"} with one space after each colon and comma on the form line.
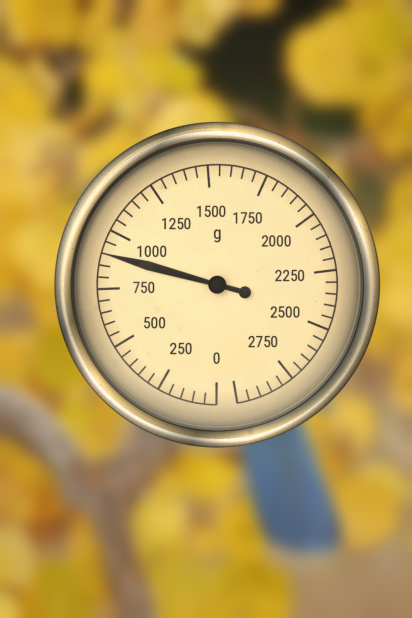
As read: {"value": 900, "unit": "g"}
